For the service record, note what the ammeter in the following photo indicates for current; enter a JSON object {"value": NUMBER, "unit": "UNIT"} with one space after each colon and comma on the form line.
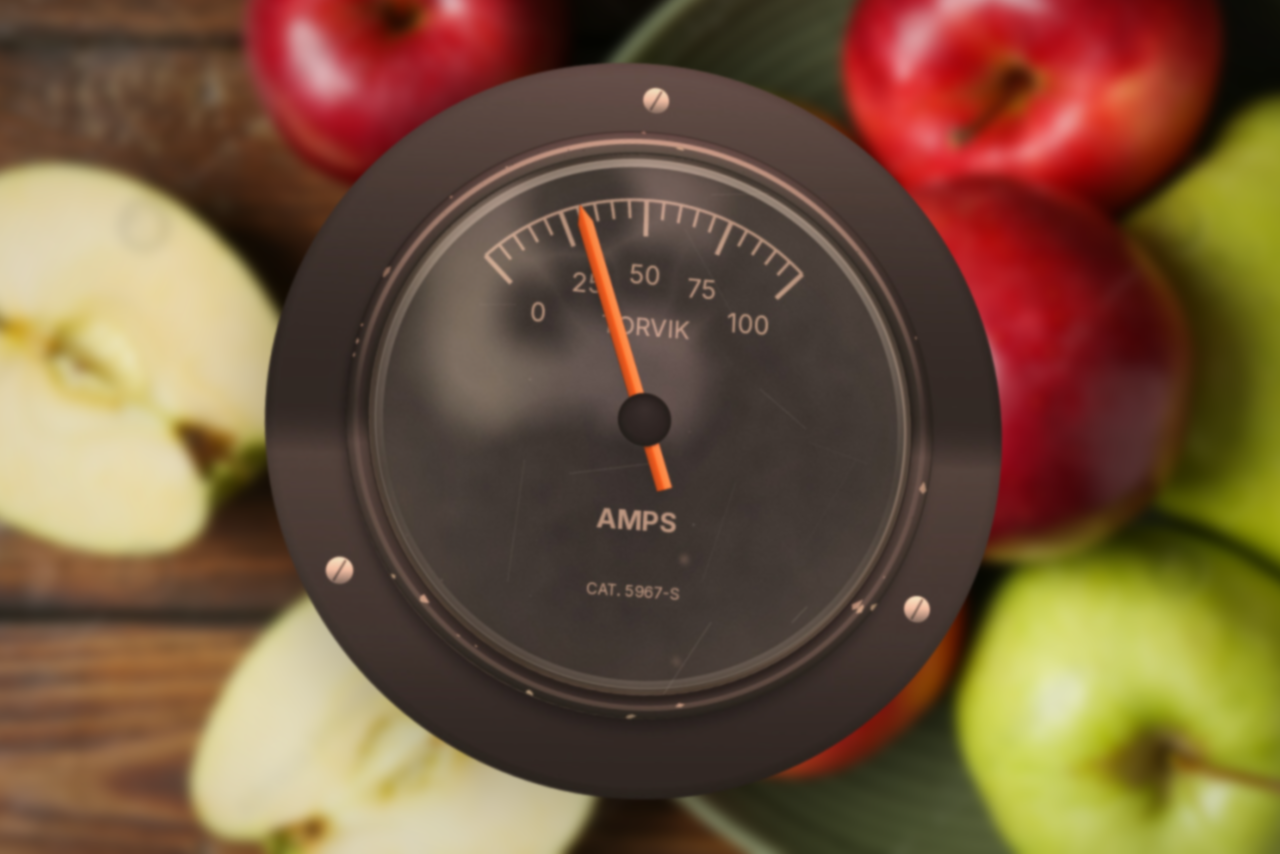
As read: {"value": 30, "unit": "A"}
